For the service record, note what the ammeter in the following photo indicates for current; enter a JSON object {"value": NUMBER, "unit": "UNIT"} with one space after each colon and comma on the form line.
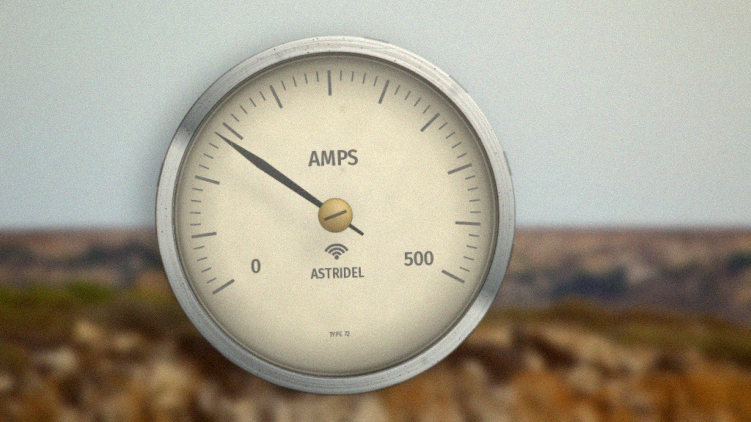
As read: {"value": 140, "unit": "A"}
